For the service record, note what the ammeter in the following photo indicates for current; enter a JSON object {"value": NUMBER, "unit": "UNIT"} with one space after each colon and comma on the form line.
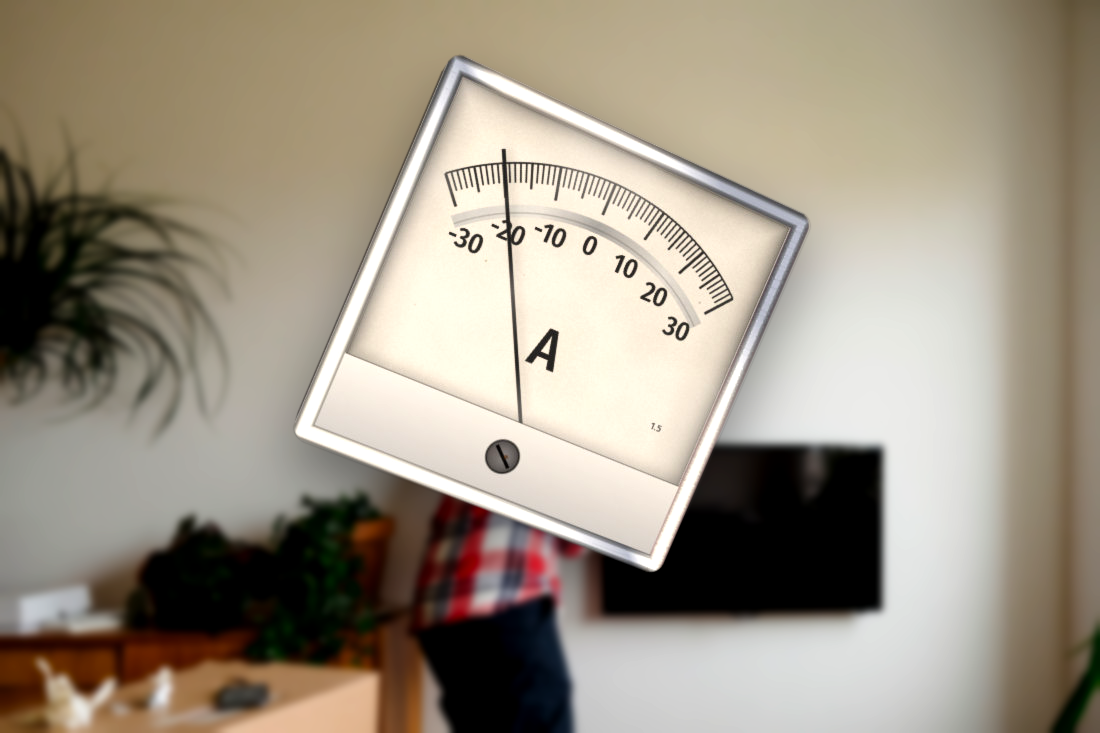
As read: {"value": -20, "unit": "A"}
